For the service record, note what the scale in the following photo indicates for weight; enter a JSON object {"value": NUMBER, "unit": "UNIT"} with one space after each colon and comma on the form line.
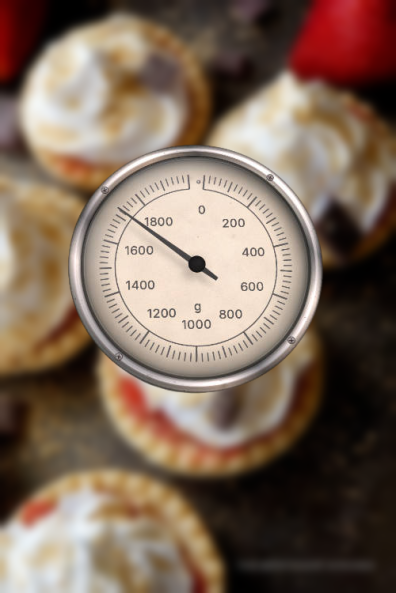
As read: {"value": 1720, "unit": "g"}
